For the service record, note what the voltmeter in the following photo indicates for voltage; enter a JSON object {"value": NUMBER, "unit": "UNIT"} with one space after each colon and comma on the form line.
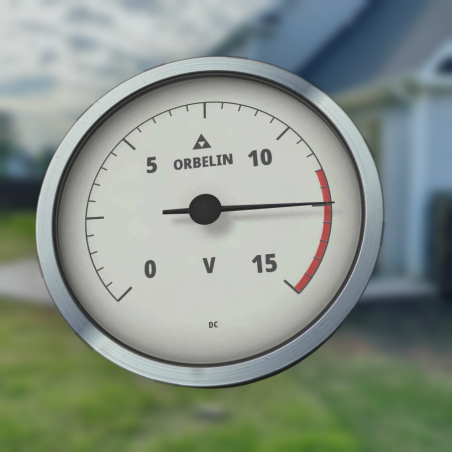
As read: {"value": 12.5, "unit": "V"}
